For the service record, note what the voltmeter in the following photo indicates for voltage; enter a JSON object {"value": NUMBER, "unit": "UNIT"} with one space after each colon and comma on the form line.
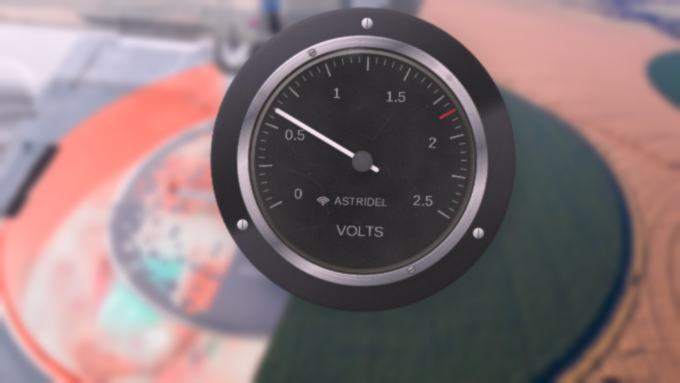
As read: {"value": 0.6, "unit": "V"}
